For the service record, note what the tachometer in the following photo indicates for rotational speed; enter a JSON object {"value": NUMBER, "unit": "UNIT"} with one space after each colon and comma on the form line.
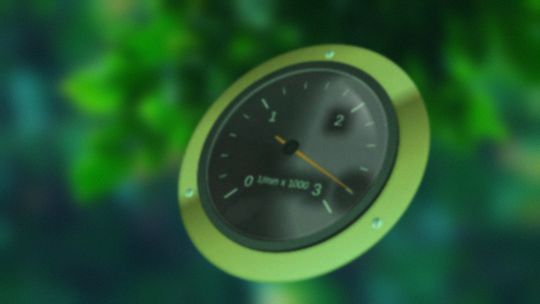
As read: {"value": 2800, "unit": "rpm"}
